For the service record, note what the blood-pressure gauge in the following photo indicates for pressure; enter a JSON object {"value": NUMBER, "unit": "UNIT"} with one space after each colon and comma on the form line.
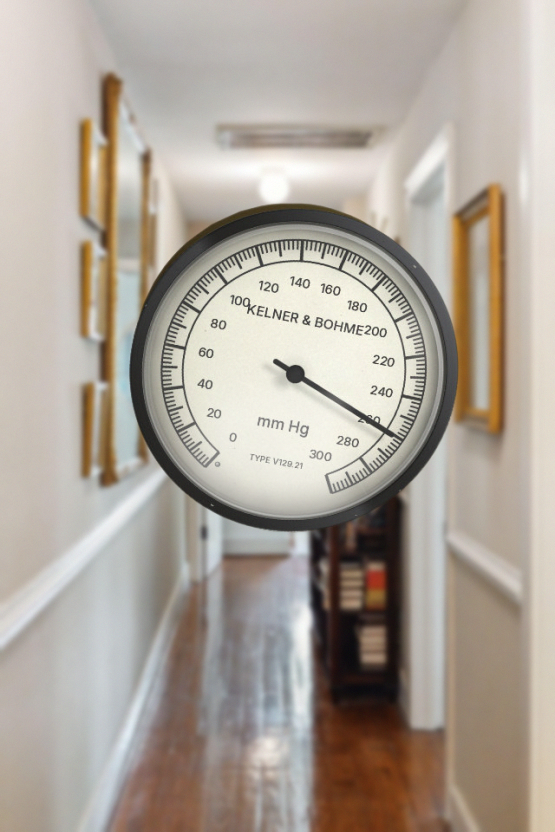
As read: {"value": 260, "unit": "mmHg"}
